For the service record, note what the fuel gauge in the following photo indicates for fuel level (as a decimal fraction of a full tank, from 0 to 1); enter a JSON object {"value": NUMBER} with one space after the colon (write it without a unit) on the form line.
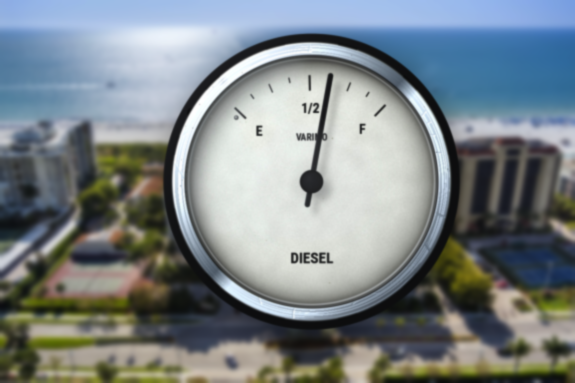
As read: {"value": 0.625}
